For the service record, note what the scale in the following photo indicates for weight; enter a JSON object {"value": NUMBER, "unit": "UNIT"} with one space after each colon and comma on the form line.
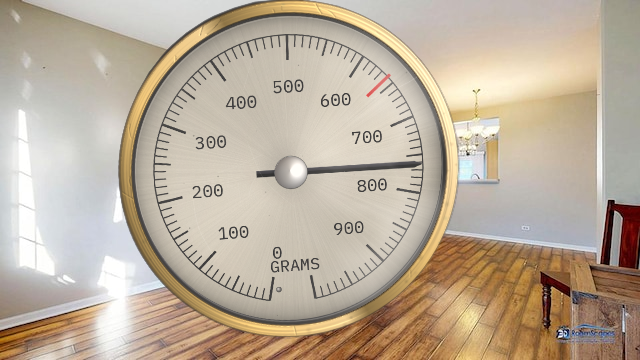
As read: {"value": 760, "unit": "g"}
